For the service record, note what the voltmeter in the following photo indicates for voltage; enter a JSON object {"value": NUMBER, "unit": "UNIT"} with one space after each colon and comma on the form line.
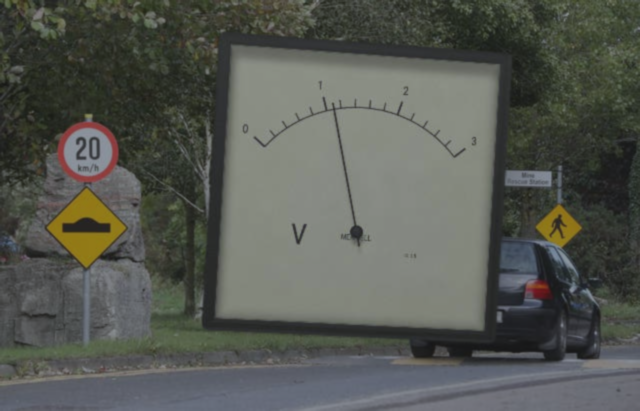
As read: {"value": 1.1, "unit": "V"}
